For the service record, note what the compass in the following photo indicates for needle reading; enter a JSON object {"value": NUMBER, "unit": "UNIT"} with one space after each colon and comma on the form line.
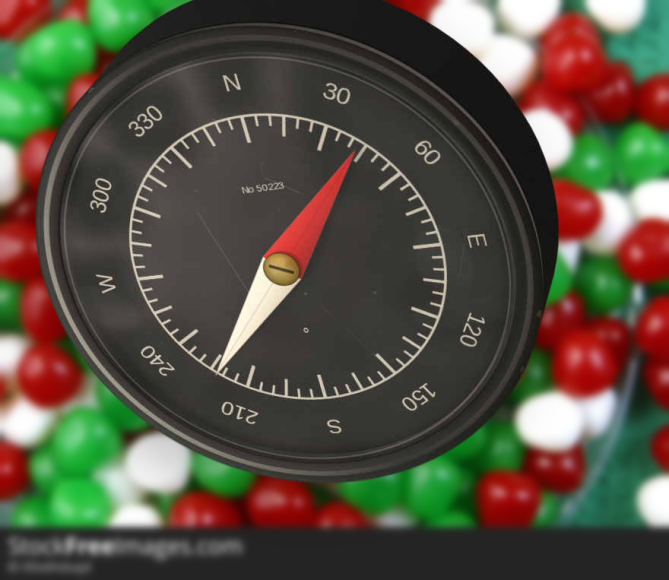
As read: {"value": 42.5, "unit": "°"}
